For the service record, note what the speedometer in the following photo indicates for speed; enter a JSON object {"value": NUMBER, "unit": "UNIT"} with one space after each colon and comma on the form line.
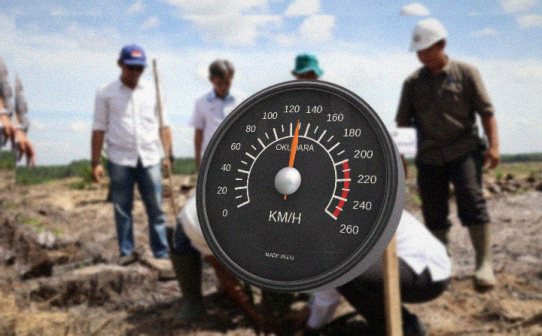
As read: {"value": 130, "unit": "km/h"}
